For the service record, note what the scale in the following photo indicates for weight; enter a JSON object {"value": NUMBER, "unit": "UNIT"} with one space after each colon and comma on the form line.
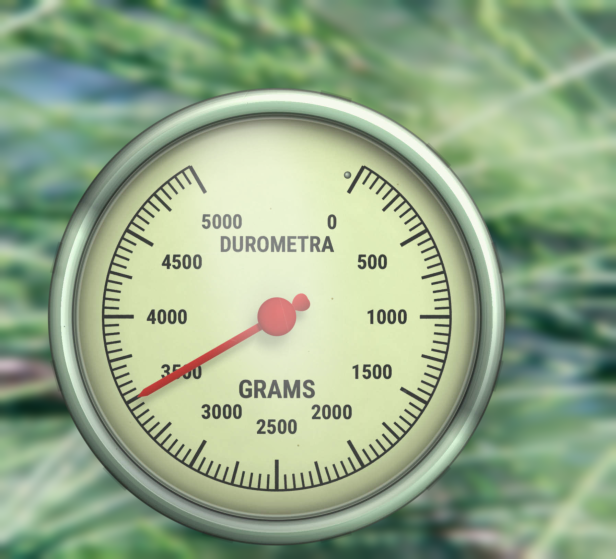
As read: {"value": 3500, "unit": "g"}
